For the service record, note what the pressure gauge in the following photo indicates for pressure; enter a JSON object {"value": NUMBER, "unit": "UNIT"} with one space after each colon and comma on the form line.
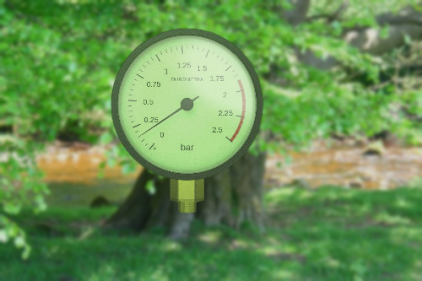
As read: {"value": 0.15, "unit": "bar"}
